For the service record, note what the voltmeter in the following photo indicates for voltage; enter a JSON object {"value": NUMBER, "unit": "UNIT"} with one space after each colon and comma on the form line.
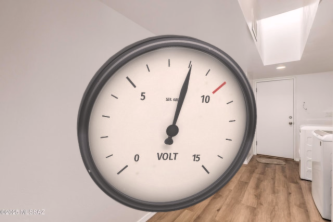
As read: {"value": 8, "unit": "V"}
